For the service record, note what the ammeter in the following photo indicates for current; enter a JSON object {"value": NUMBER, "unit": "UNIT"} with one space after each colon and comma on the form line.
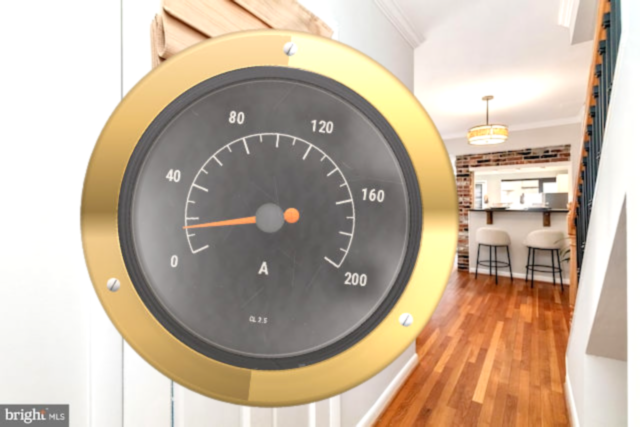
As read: {"value": 15, "unit": "A"}
